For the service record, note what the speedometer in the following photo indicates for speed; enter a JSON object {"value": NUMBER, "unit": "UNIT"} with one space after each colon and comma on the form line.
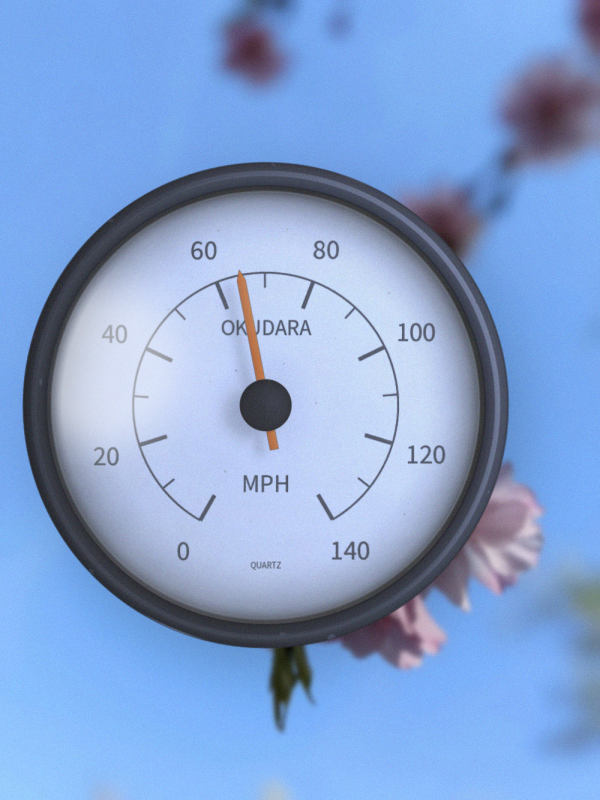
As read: {"value": 65, "unit": "mph"}
